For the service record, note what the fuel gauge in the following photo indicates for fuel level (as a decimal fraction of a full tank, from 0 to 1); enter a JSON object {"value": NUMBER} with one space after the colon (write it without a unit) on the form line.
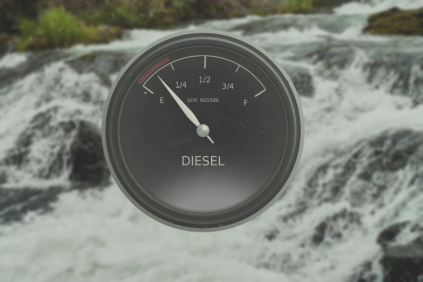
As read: {"value": 0.125}
